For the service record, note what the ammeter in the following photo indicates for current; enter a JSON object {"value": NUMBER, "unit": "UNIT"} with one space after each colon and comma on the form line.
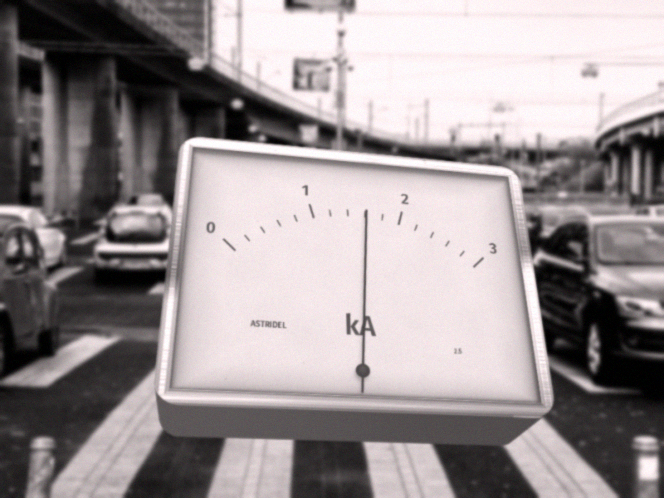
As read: {"value": 1.6, "unit": "kA"}
